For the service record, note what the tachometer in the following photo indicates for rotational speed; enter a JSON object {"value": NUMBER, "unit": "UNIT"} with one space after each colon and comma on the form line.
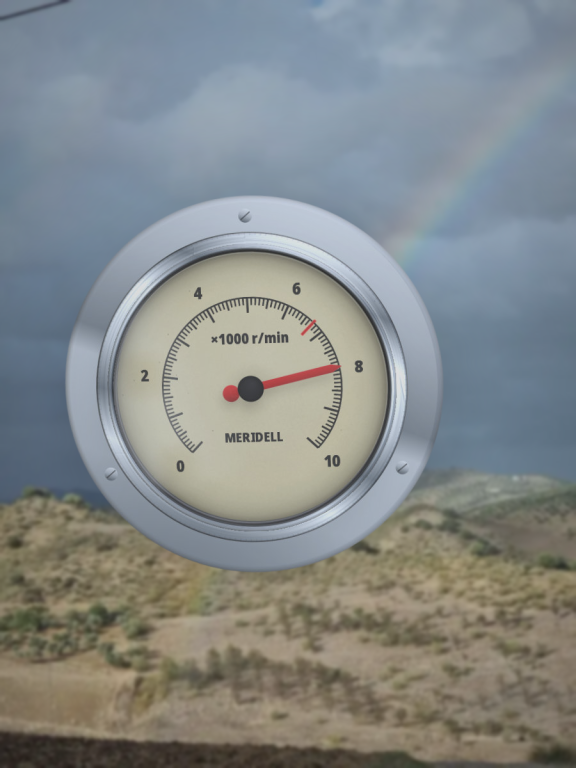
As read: {"value": 7900, "unit": "rpm"}
